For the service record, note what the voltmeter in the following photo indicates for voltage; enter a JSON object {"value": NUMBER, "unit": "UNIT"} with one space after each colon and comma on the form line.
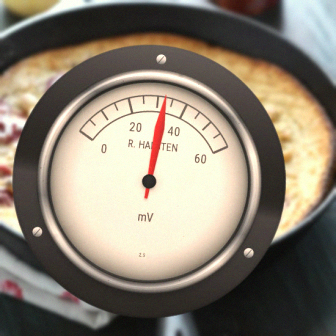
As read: {"value": 32.5, "unit": "mV"}
